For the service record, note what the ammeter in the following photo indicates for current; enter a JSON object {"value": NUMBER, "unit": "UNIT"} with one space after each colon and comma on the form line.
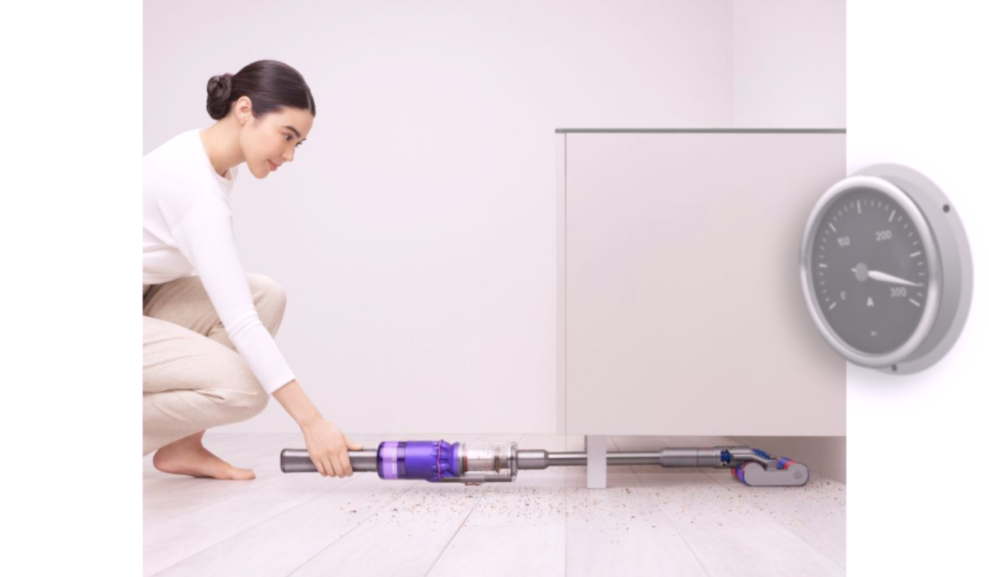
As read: {"value": 280, "unit": "A"}
